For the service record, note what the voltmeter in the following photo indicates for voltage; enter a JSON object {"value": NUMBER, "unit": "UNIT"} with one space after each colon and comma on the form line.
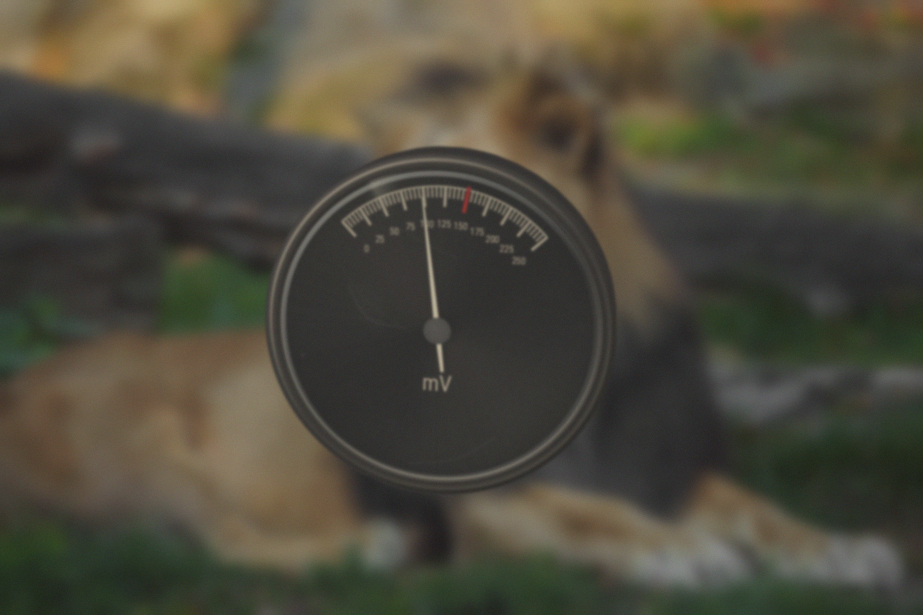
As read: {"value": 100, "unit": "mV"}
